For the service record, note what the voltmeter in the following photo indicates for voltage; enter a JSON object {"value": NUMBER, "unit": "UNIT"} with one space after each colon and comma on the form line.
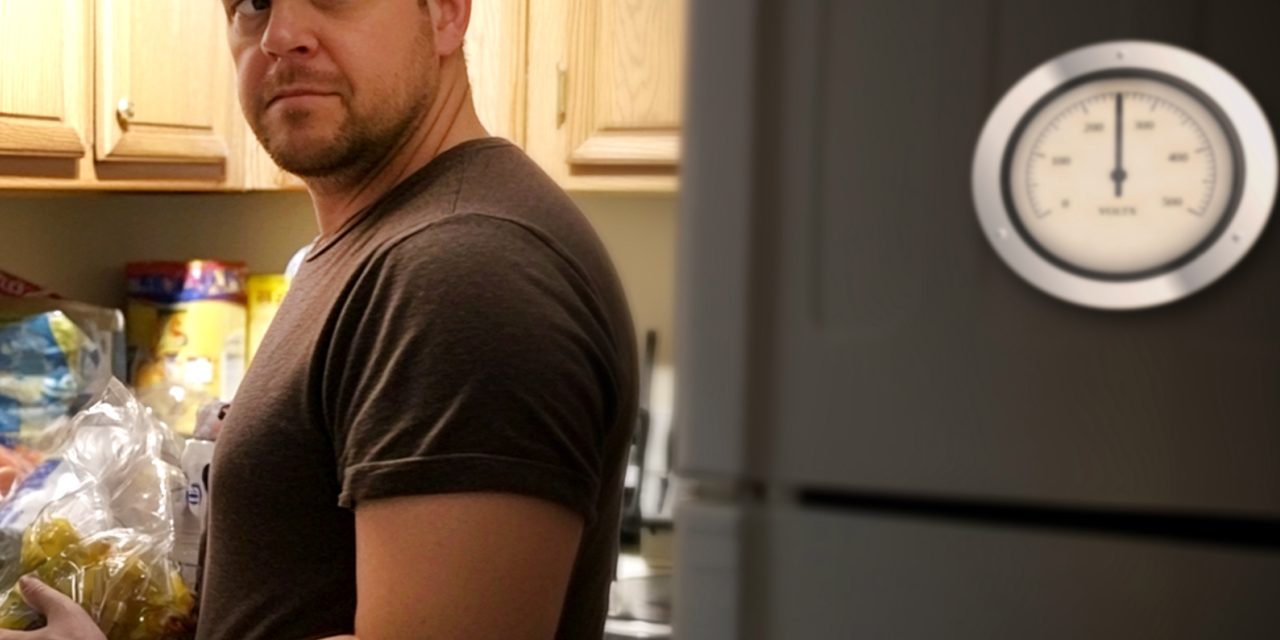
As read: {"value": 250, "unit": "V"}
